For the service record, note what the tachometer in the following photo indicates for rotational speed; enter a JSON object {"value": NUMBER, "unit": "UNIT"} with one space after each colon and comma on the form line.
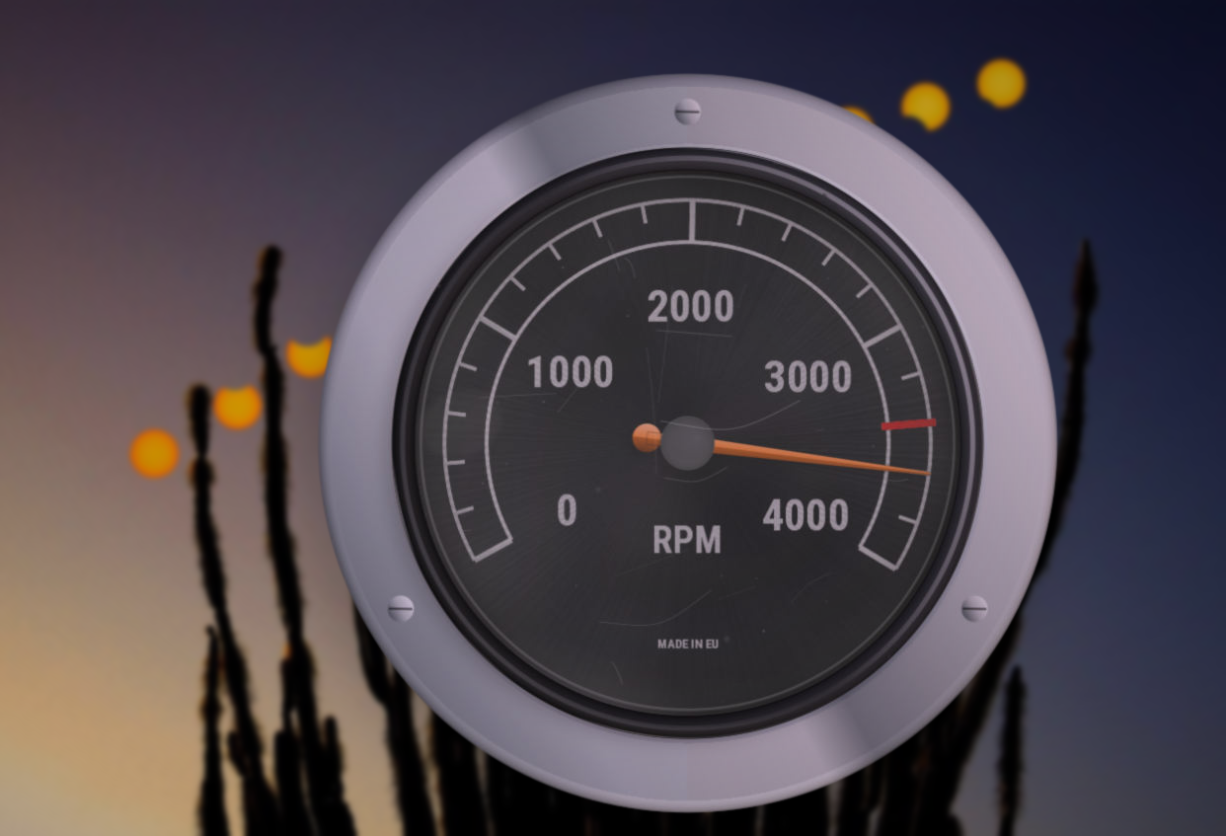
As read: {"value": 3600, "unit": "rpm"}
